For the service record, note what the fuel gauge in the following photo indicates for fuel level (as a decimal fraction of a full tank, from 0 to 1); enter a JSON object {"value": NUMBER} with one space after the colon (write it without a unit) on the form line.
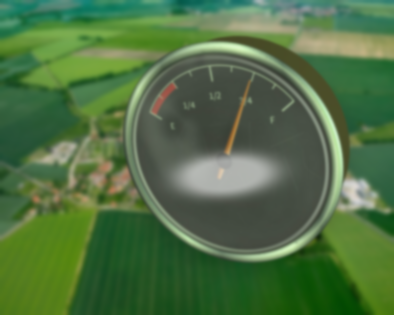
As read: {"value": 0.75}
